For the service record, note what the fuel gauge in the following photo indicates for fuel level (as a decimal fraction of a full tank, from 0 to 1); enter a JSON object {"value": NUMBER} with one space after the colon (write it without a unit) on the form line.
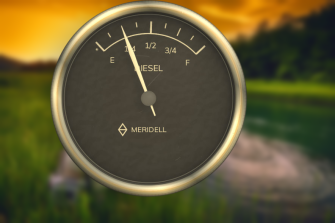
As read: {"value": 0.25}
